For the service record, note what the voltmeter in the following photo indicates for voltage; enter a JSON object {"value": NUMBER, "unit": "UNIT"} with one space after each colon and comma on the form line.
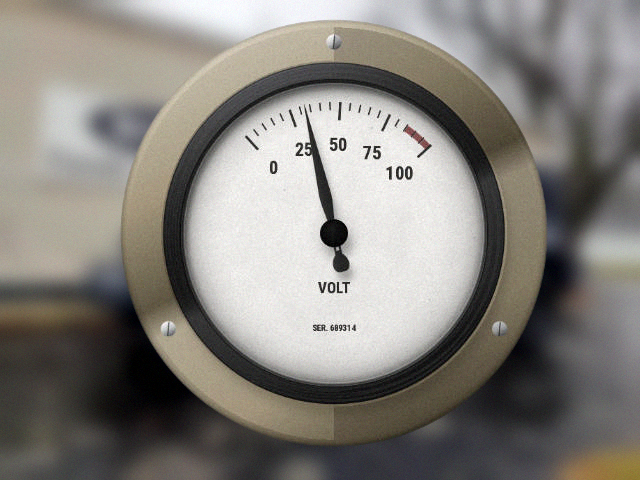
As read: {"value": 32.5, "unit": "V"}
